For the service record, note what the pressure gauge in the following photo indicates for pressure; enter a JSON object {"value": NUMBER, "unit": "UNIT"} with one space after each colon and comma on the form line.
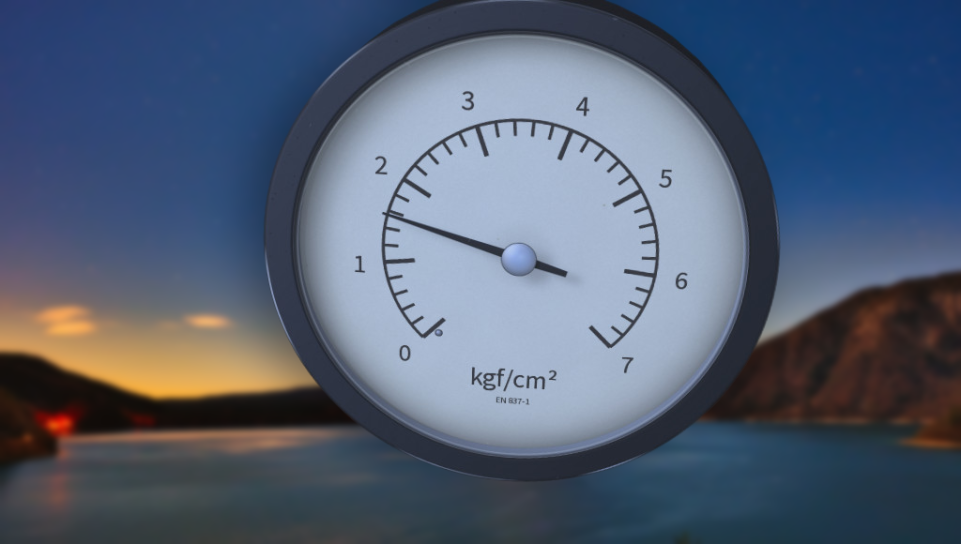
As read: {"value": 1.6, "unit": "kg/cm²"}
